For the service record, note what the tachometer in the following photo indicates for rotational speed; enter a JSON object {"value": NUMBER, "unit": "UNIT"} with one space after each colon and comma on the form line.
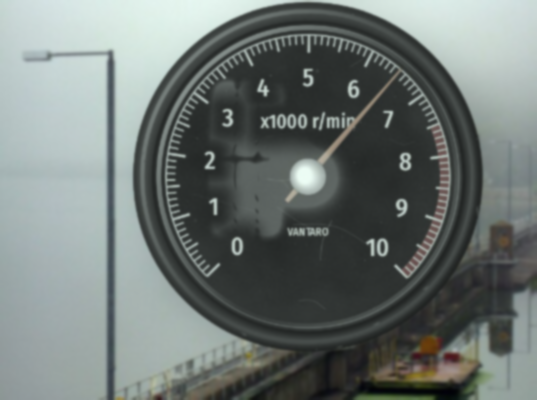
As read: {"value": 6500, "unit": "rpm"}
